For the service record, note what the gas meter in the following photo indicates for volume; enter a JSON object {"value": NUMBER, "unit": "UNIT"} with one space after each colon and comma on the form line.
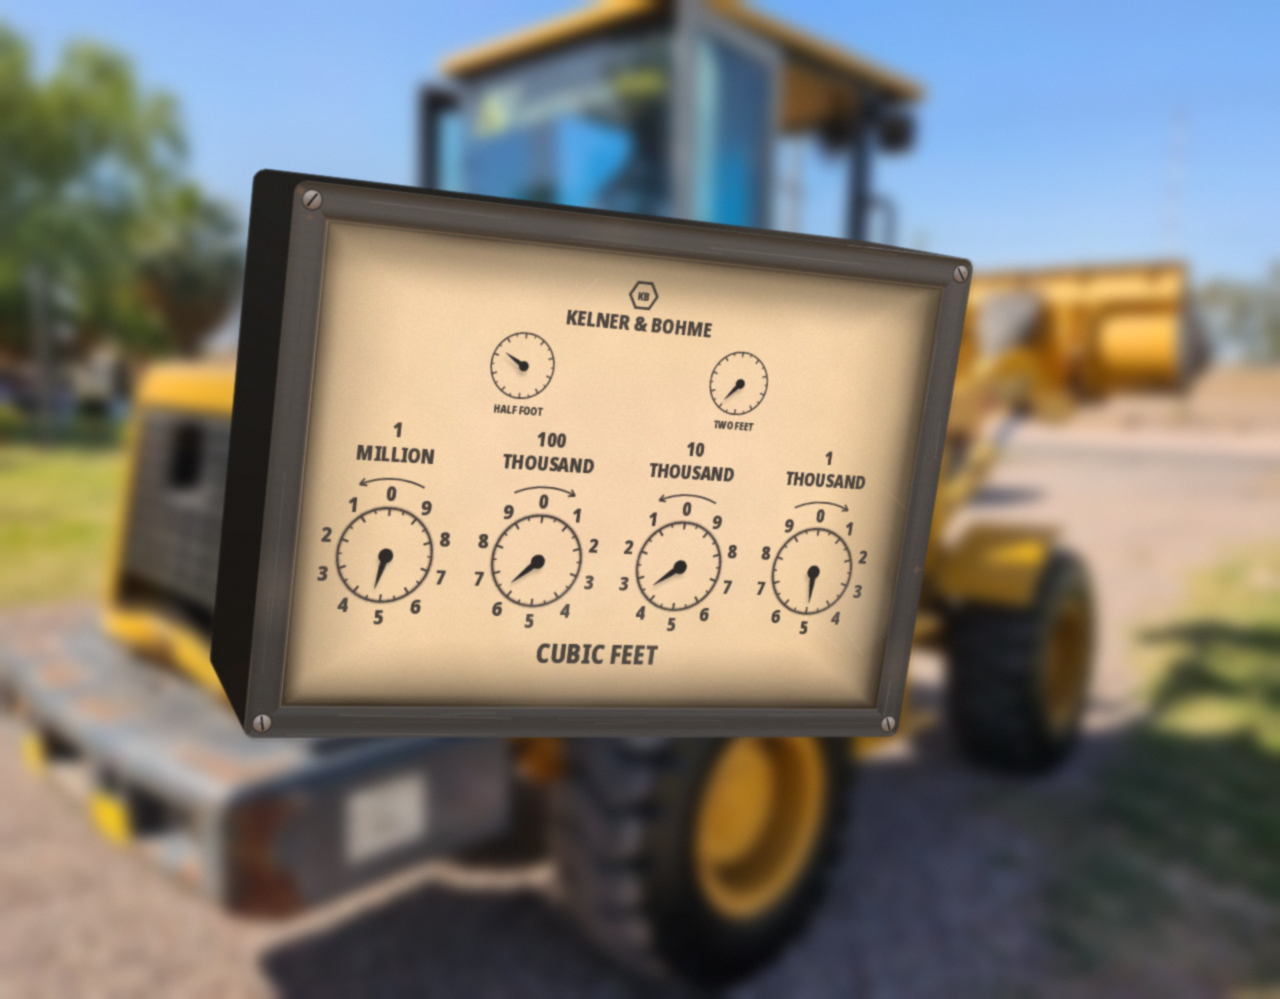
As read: {"value": 463500, "unit": "ft³"}
